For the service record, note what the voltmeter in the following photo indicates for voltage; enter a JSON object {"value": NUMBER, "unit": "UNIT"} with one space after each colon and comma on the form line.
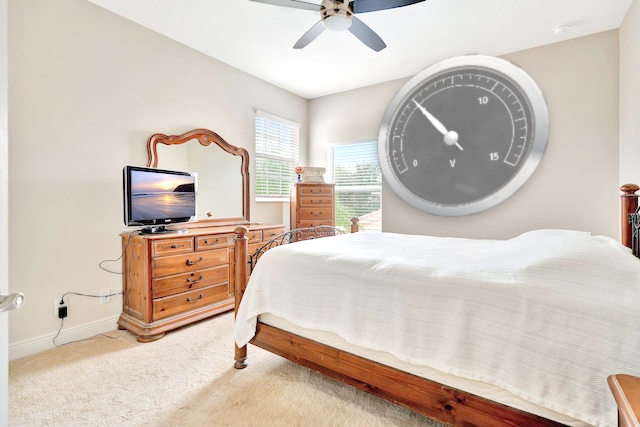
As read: {"value": 5, "unit": "V"}
